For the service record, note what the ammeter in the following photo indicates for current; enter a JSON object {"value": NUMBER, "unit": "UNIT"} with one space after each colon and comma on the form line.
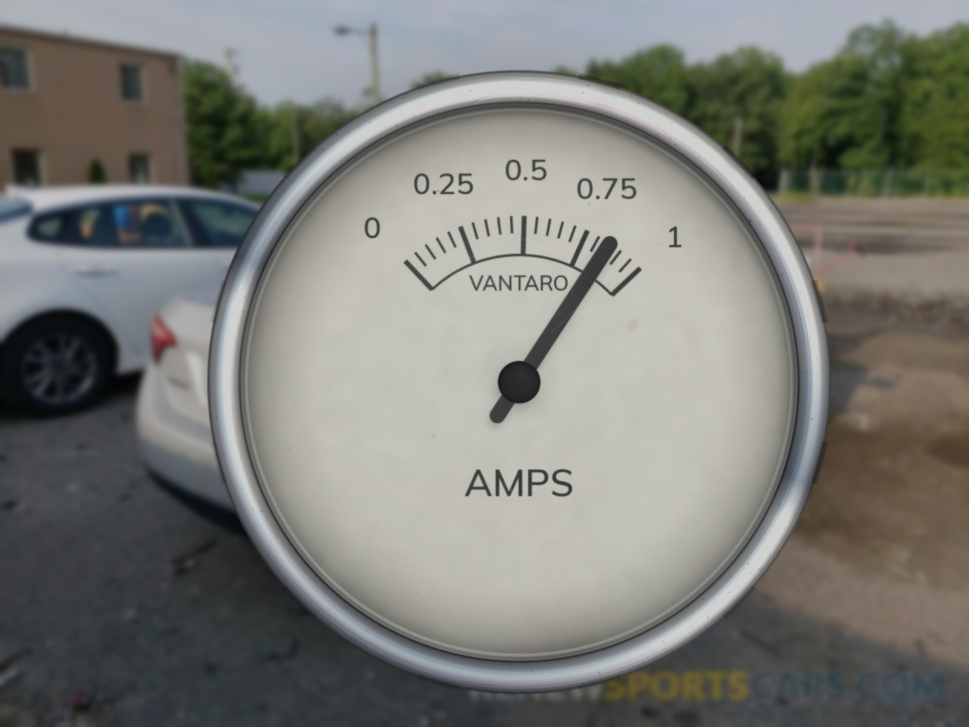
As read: {"value": 0.85, "unit": "A"}
